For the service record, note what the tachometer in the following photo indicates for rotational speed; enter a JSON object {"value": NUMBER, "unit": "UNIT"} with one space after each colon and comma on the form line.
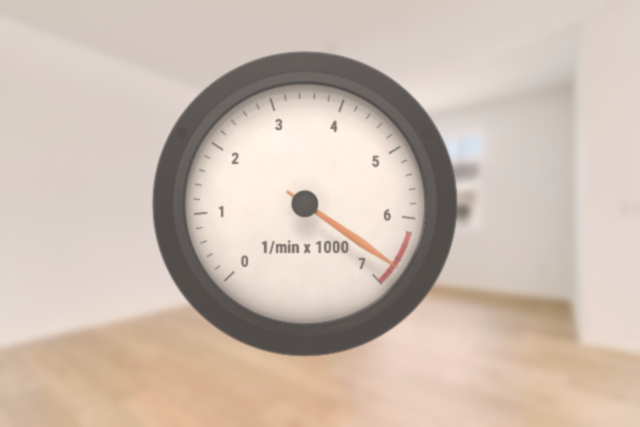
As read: {"value": 6700, "unit": "rpm"}
